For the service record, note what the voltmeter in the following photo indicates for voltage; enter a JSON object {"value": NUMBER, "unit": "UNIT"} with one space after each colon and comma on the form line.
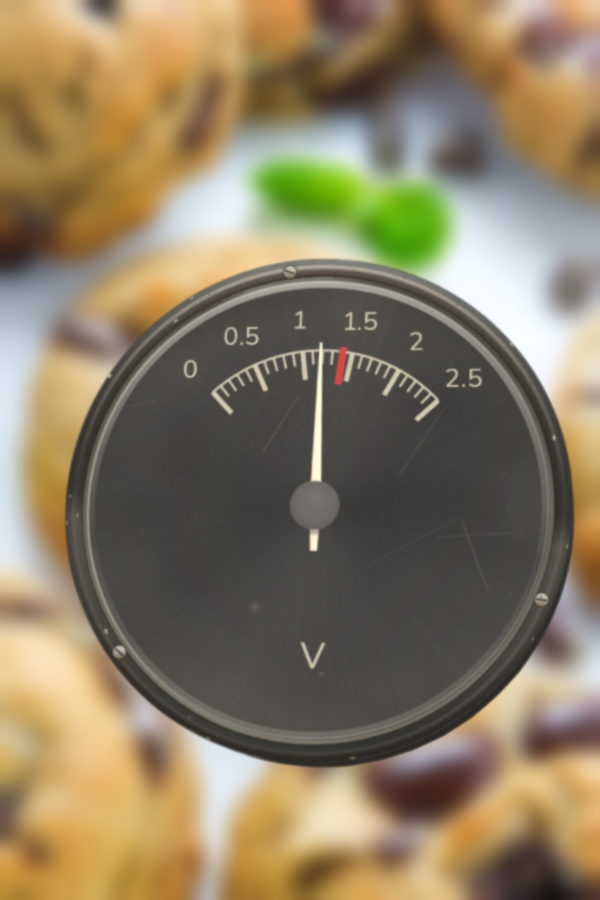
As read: {"value": 1.2, "unit": "V"}
